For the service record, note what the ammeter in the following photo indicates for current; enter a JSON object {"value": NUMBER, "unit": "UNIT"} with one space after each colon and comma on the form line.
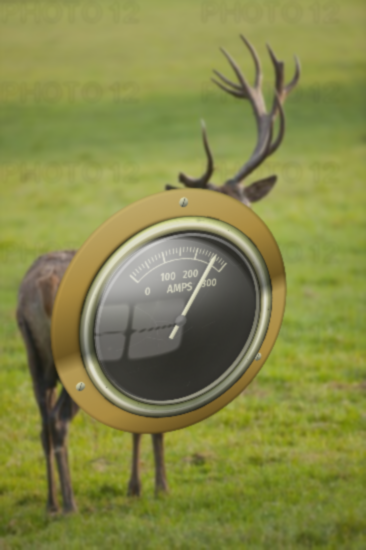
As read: {"value": 250, "unit": "A"}
